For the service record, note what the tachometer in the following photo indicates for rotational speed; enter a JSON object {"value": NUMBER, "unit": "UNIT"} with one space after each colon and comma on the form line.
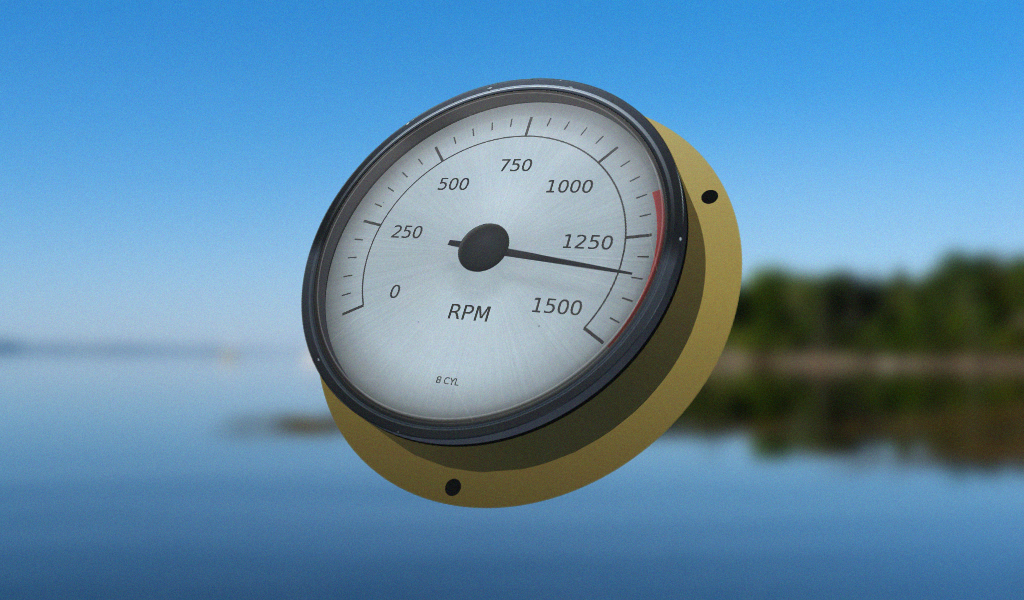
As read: {"value": 1350, "unit": "rpm"}
